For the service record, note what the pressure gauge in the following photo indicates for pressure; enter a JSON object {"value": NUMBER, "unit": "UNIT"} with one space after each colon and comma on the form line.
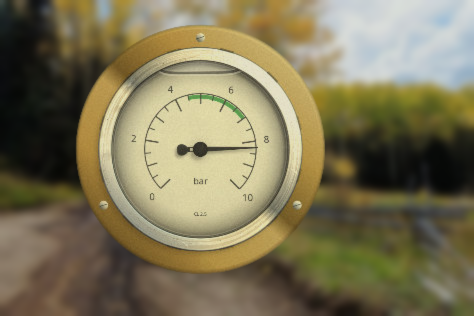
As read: {"value": 8.25, "unit": "bar"}
